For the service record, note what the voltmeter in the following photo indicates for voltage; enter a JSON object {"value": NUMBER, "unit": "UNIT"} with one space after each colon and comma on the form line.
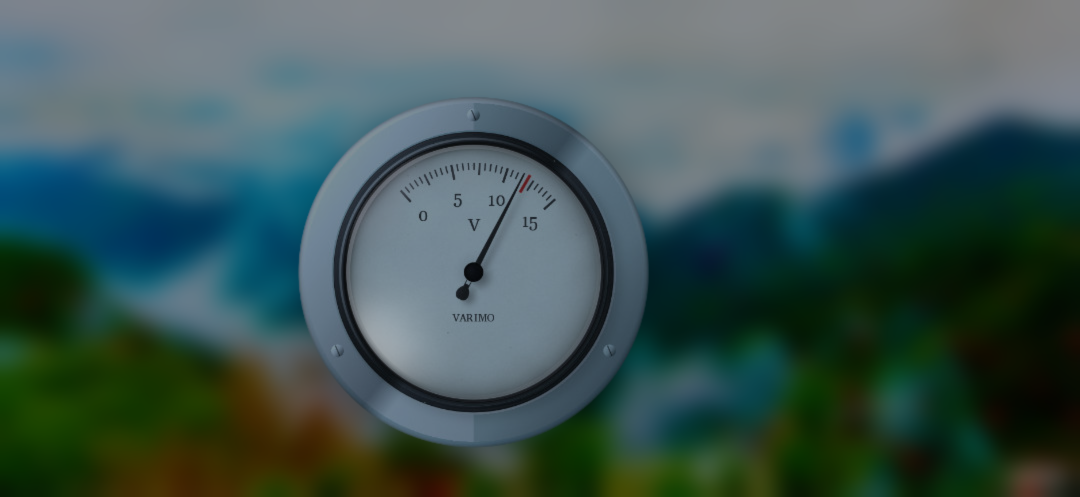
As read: {"value": 11.5, "unit": "V"}
